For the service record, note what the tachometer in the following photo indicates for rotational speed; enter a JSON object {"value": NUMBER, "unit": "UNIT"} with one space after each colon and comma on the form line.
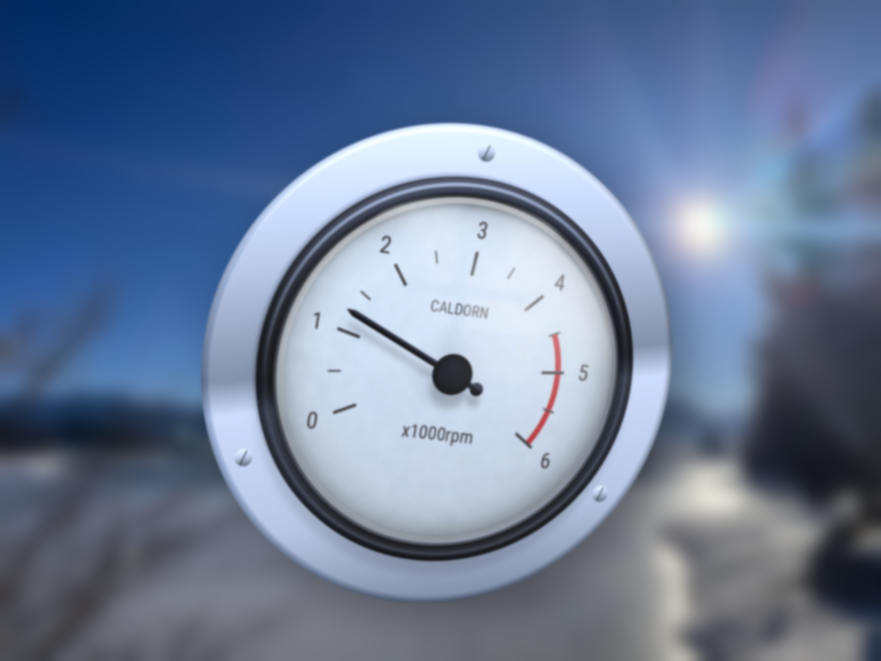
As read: {"value": 1250, "unit": "rpm"}
